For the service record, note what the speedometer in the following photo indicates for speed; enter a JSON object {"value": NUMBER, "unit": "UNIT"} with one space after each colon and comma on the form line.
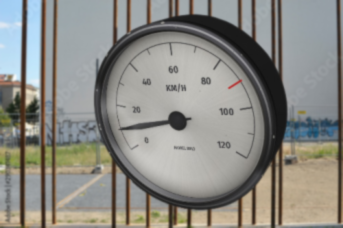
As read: {"value": 10, "unit": "km/h"}
